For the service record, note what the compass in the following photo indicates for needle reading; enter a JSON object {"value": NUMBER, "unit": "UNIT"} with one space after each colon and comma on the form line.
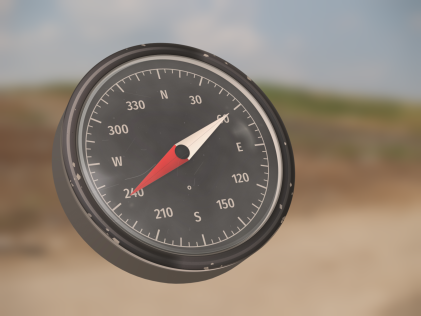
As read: {"value": 240, "unit": "°"}
